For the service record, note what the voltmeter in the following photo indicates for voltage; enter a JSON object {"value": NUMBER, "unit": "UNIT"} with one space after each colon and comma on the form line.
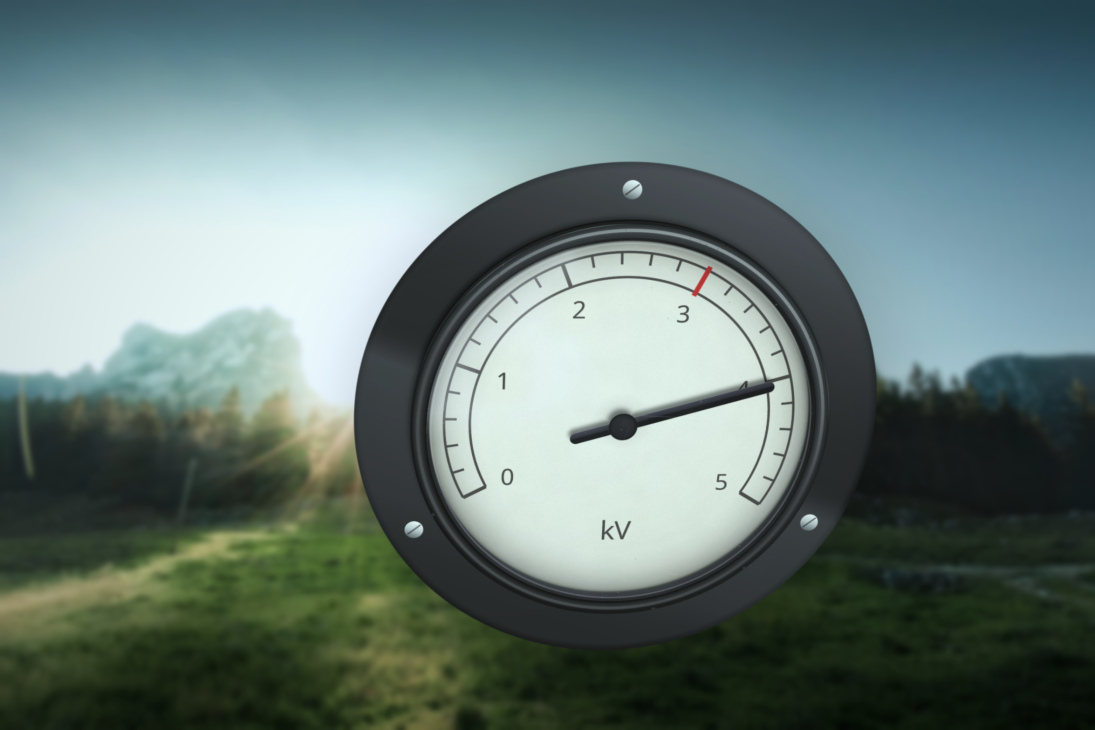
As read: {"value": 4, "unit": "kV"}
